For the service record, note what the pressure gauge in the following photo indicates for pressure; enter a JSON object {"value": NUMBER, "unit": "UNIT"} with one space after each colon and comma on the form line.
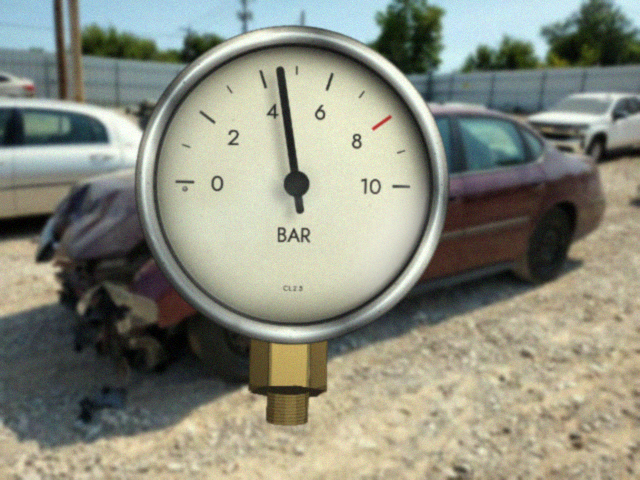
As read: {"value": 4.5, "unit": "bar"}
